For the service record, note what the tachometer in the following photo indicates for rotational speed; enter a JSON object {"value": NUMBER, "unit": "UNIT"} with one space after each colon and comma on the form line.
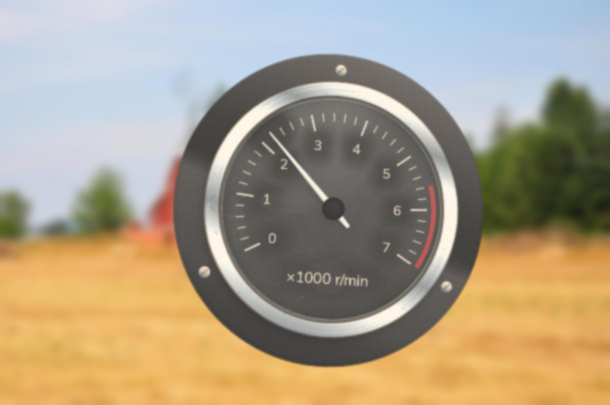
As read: {"value": 2200, "unit": "rpm"}
